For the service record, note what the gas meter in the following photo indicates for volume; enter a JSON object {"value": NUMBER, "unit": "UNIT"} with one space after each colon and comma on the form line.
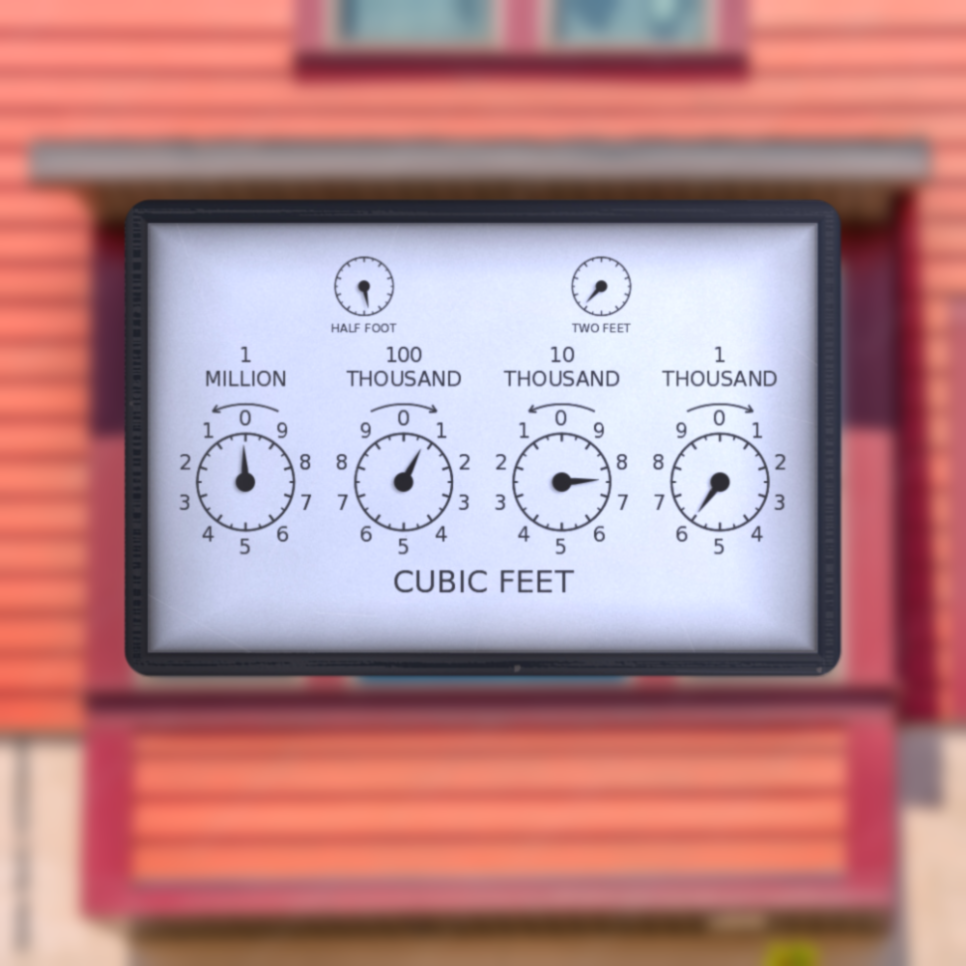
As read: {"value": 7600, "unit": "ft³"}
